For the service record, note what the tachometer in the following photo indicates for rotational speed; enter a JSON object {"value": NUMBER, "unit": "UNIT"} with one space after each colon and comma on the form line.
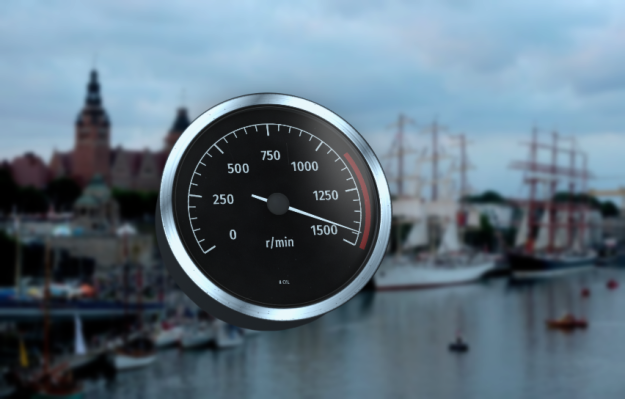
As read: {"value": 1450, "unit": "rpm"}
